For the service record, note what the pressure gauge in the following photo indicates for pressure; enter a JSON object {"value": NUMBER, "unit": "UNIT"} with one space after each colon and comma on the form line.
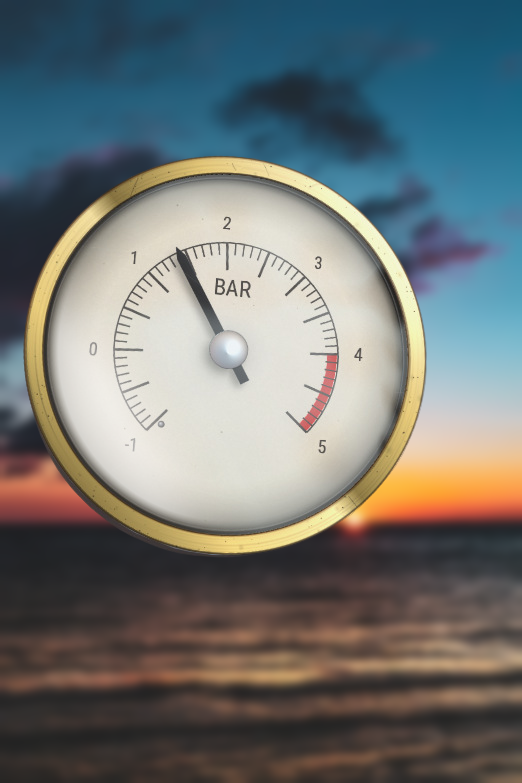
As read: {"value": 1.4, "unit": "bar"}
